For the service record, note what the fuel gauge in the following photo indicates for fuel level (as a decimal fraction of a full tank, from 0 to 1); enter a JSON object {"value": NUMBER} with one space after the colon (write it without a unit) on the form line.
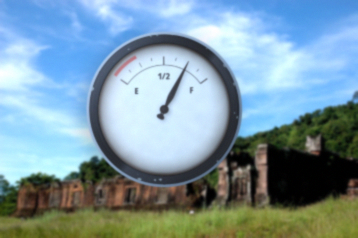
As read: {"value": 0.75}
